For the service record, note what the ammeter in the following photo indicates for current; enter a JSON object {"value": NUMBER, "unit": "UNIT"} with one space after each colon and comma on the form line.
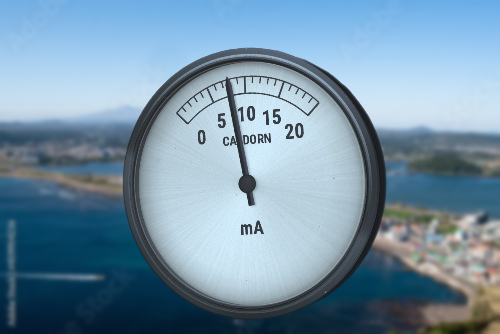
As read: {"value": 8, "unit": "mA"}
